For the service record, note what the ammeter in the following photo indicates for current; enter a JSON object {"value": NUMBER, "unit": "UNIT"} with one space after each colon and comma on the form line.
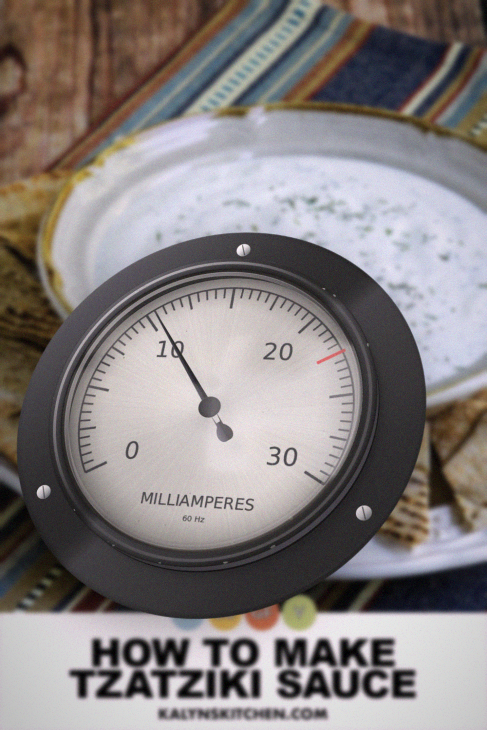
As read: {"value": 10.5, "unit": "mA"}
